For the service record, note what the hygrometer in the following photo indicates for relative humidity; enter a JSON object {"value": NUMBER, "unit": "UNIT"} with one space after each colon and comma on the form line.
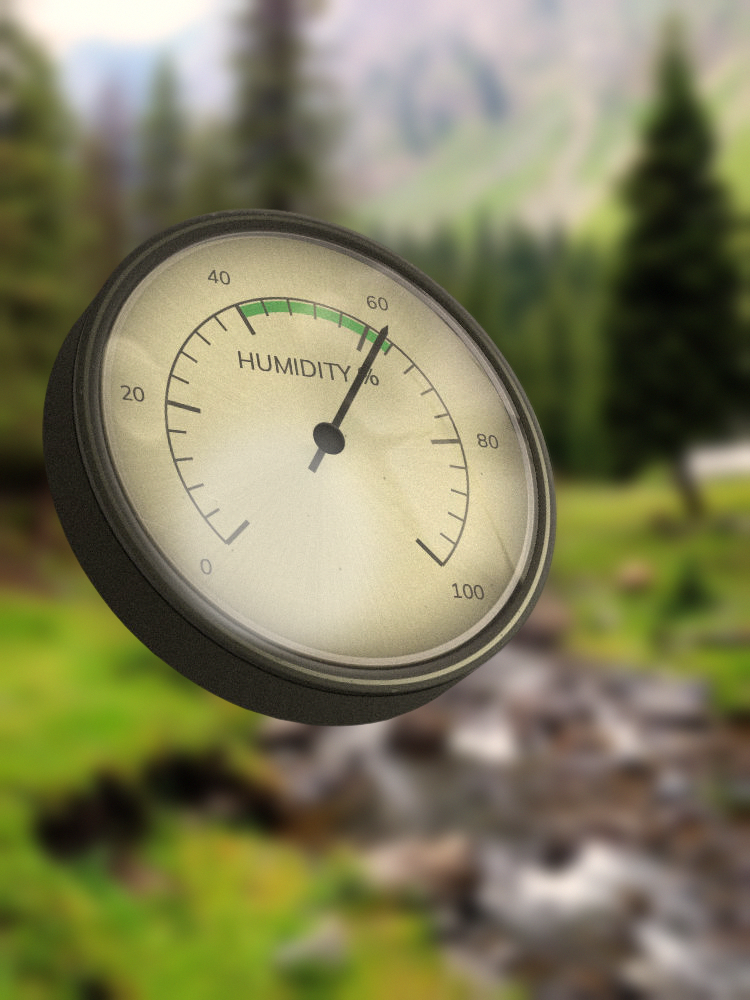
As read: {"value": 62, "unit": "%"}
